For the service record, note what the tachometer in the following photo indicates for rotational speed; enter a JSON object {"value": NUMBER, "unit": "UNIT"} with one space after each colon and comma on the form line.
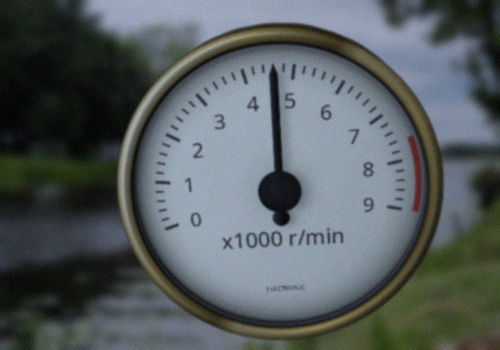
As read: {"value": 4600, "unit": "rpm"}
